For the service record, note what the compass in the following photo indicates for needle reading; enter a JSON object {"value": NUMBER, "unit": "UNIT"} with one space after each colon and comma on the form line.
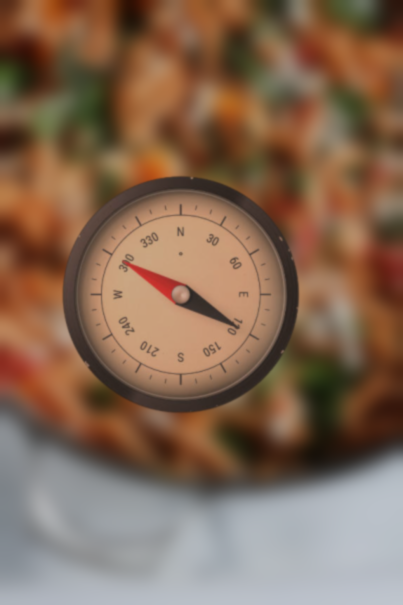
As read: {"value": 300, "unit": "°"}
